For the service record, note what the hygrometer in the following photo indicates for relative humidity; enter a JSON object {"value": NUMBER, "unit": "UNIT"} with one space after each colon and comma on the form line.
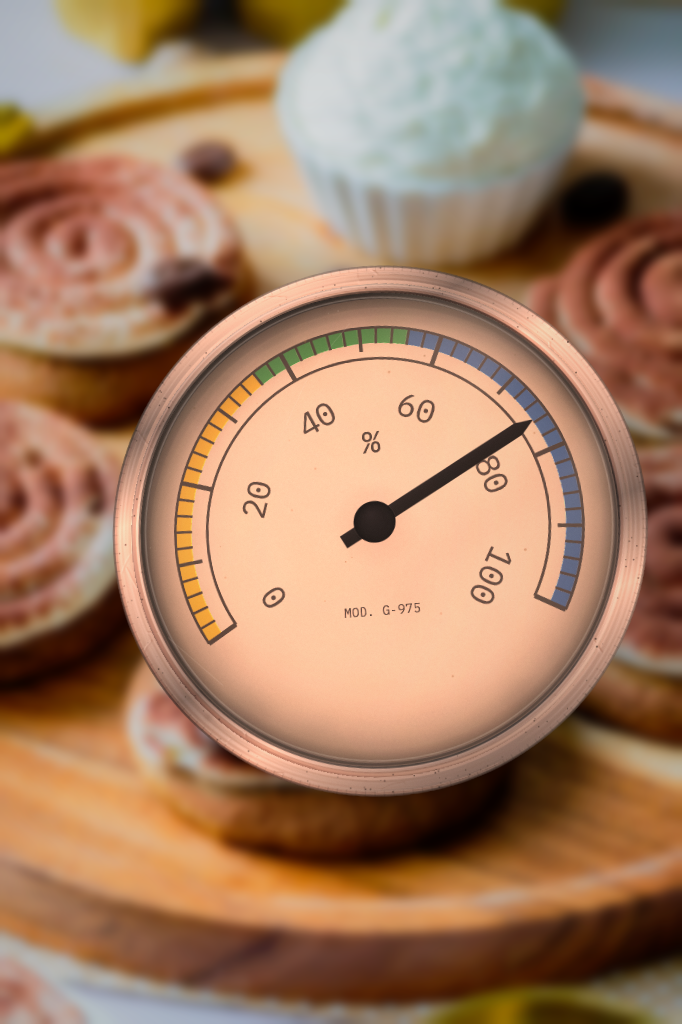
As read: {"value": 76, "unit": "%"}
